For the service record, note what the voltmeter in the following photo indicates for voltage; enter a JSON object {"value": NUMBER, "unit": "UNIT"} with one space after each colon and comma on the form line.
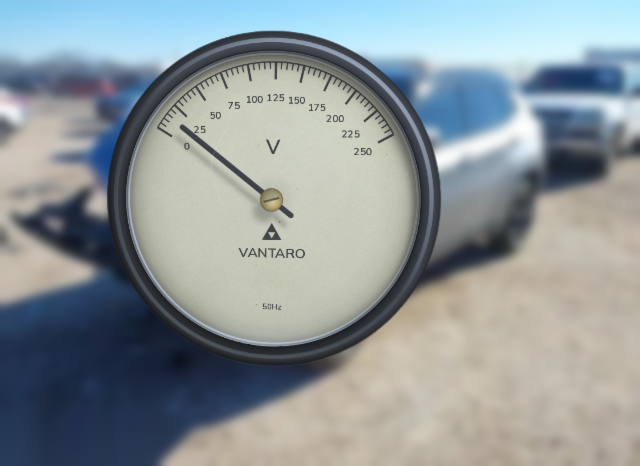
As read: {"value": 15, "unit": "V"}
